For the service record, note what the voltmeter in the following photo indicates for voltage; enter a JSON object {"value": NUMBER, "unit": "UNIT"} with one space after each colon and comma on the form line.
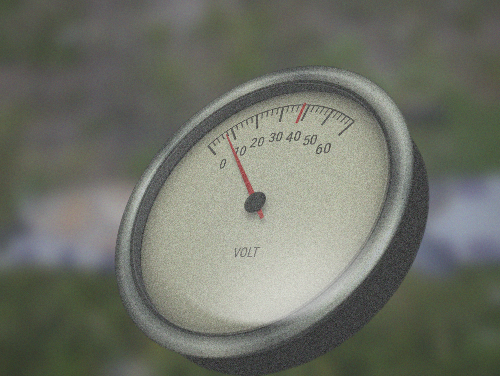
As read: {"value": 8, "unit": "V"}
